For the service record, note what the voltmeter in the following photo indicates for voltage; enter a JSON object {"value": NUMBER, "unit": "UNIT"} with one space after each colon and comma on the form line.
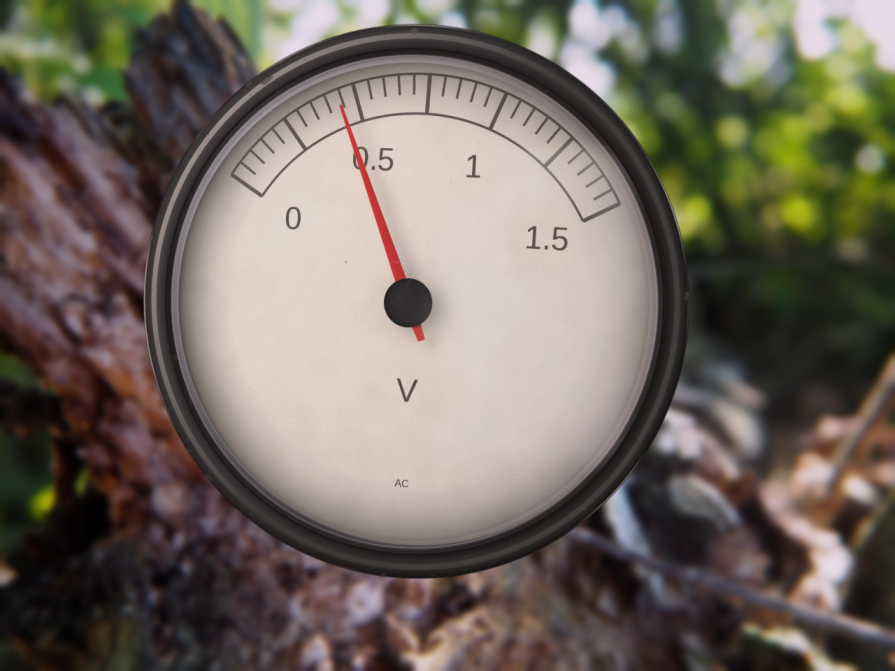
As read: {"value": 0.45, "unit": "V"}
